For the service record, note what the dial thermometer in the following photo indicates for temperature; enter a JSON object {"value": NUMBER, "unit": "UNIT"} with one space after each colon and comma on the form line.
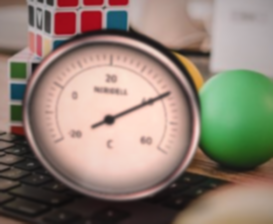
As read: {"value": 40, "unit": "°C"}
